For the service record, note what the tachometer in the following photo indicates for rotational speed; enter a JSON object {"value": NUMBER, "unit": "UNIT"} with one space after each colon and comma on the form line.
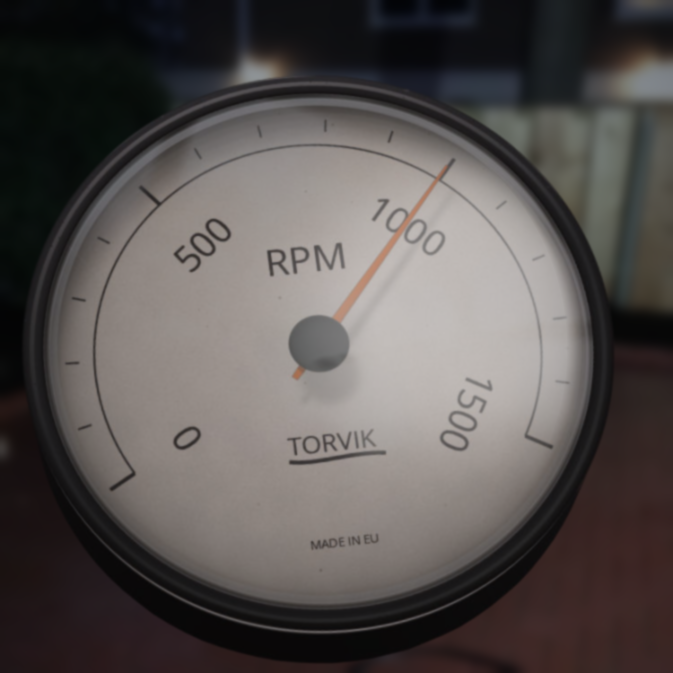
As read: {"value": 1000, "unit": "rpm"}
